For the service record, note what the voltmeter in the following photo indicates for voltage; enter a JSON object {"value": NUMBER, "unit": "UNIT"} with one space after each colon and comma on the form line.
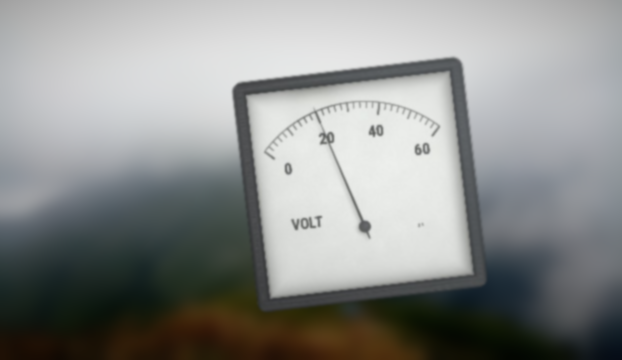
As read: {"value": 20, "unit": "V"}
